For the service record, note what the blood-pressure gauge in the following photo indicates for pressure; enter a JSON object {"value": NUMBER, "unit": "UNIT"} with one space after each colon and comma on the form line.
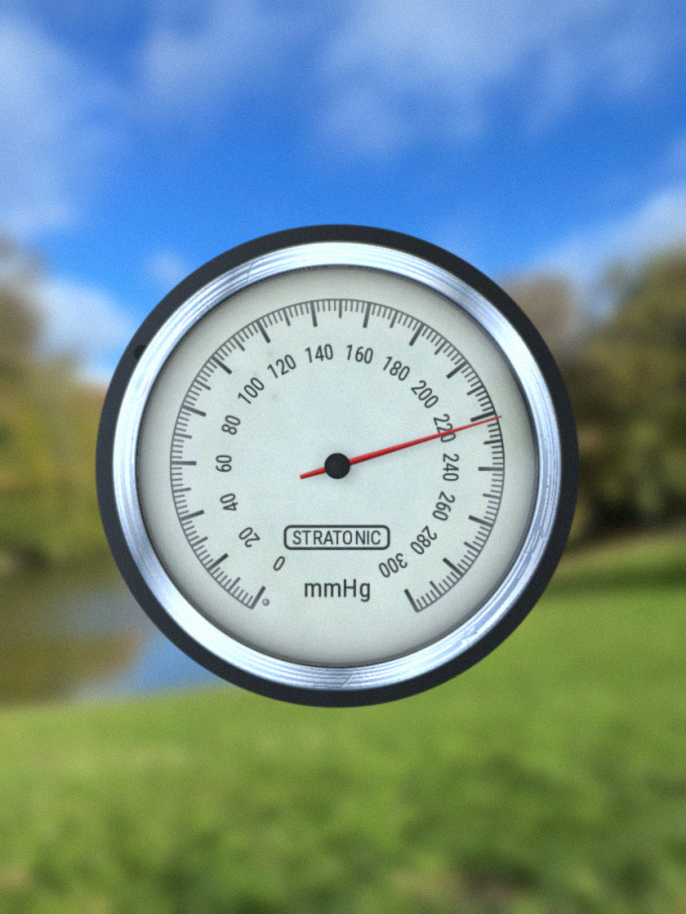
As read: {"value": 222, "unit": "mmHg"}
